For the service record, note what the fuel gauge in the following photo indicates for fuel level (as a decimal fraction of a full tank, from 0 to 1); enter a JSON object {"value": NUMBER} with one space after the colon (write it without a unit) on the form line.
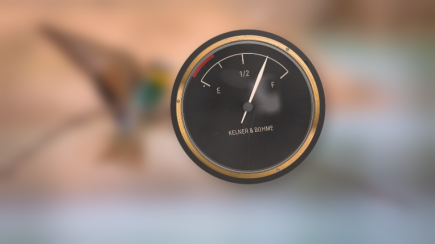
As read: {"value": 0.75}
